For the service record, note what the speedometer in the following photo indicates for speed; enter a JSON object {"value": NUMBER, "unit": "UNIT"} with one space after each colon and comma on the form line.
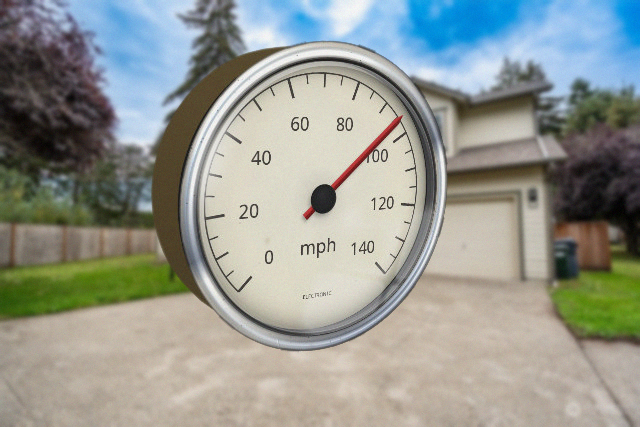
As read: {"value": 95, "unit": "mph"}
